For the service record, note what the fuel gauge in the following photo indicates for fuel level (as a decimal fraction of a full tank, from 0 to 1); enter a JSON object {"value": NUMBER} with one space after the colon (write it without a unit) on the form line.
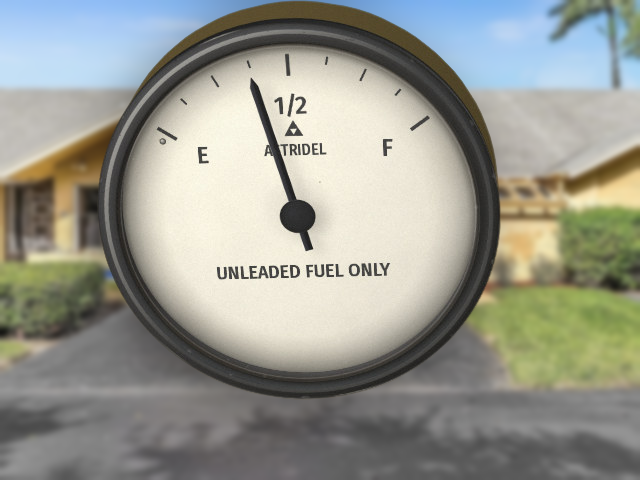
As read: {"value": 0.375}
